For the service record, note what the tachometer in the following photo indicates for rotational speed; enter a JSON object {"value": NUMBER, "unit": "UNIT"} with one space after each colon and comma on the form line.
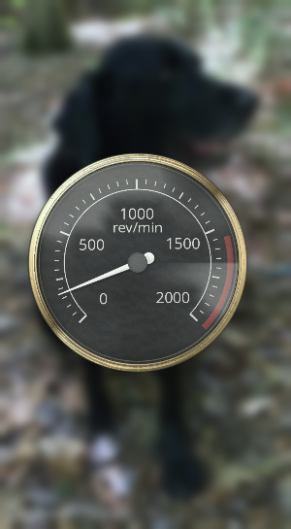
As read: {"value": 175, "unit": "rpm"}
